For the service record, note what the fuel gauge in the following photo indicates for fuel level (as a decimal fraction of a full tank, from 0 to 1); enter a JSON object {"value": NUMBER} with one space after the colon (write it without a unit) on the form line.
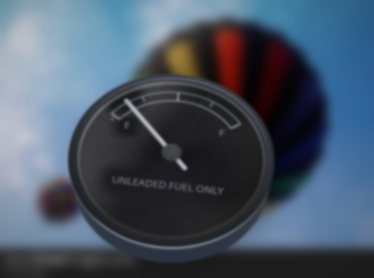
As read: {"value": 0.125}
